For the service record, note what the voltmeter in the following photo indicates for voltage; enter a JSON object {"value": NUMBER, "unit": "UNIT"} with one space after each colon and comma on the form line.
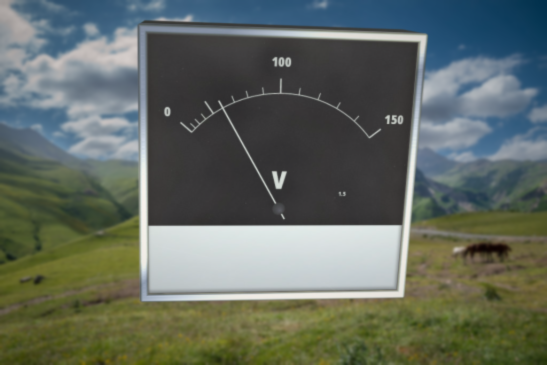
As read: {"value": 60, "unit": "V"}
